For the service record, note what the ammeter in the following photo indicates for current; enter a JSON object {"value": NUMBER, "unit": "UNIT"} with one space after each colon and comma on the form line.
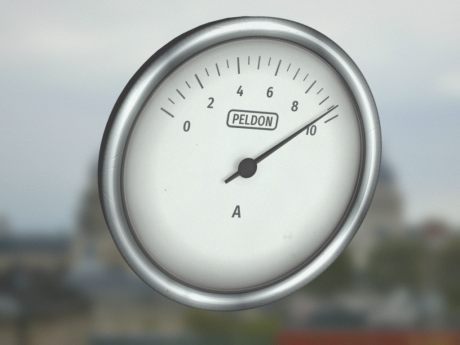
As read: {"value": 9.5, "unit": "A"}
